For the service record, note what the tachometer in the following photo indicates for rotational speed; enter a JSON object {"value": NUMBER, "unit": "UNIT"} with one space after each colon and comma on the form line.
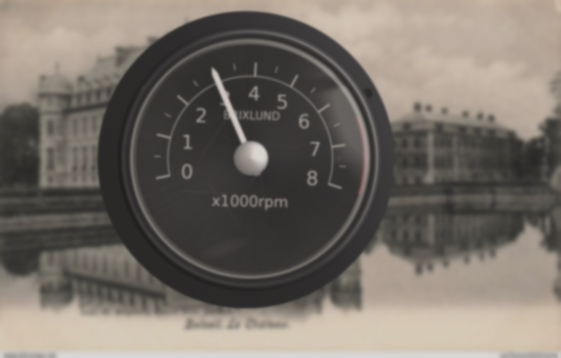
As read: {"value": 3000, "unit": "rpm"}
